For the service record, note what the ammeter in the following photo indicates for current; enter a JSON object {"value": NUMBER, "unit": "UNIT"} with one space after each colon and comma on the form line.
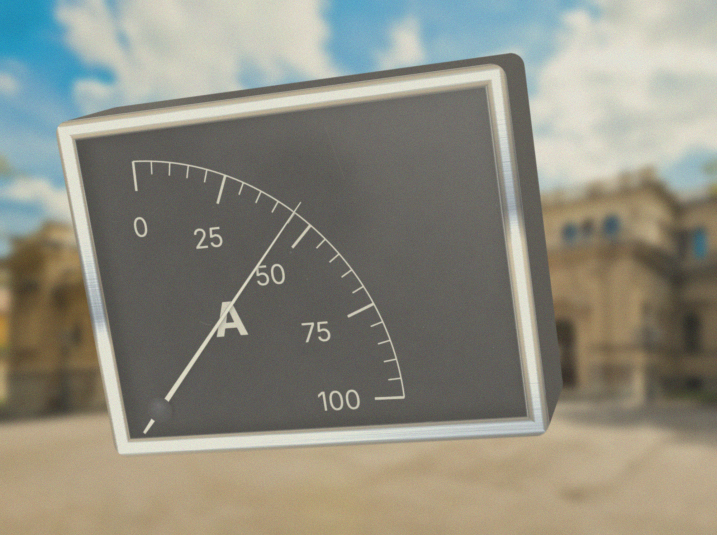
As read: {"value": 45, "unit": "A"}
